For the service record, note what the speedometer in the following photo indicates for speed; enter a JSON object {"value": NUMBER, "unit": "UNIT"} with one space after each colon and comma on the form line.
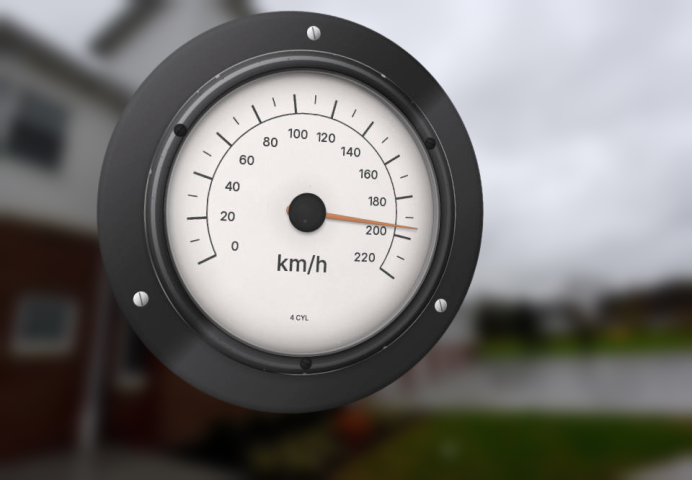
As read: {"value": 195, "unit": "km/h"}
